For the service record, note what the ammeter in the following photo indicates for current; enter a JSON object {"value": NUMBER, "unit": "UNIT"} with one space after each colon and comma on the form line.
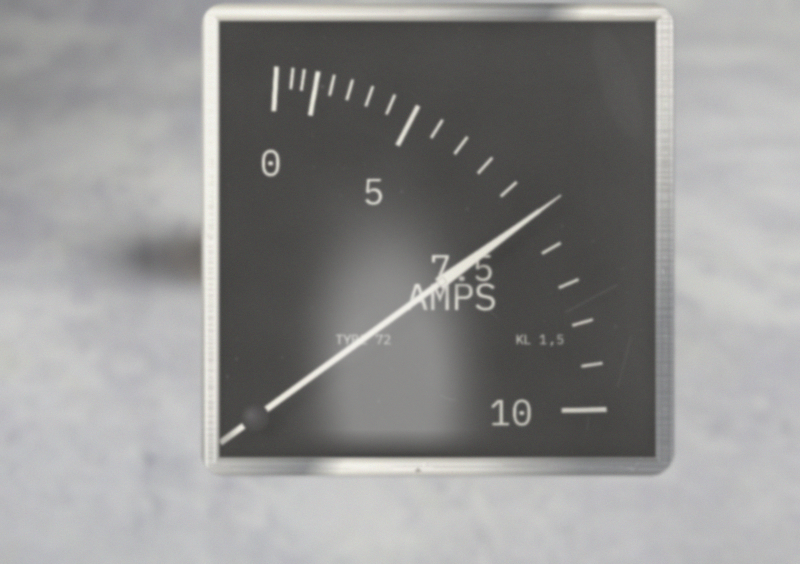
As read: {"value": 7.5, "unit": "A"}
